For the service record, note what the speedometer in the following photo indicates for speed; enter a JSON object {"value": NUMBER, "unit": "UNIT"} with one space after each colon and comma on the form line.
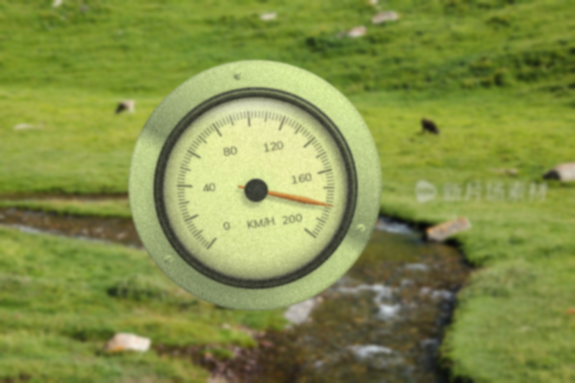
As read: {"value": 180, "unit": "km/h"}
